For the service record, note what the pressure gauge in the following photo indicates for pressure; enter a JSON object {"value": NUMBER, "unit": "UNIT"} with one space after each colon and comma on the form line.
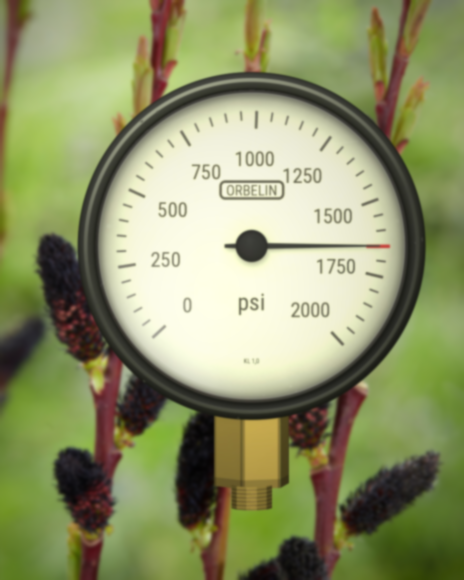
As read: {"value": 1650, "unit": "psi"}
